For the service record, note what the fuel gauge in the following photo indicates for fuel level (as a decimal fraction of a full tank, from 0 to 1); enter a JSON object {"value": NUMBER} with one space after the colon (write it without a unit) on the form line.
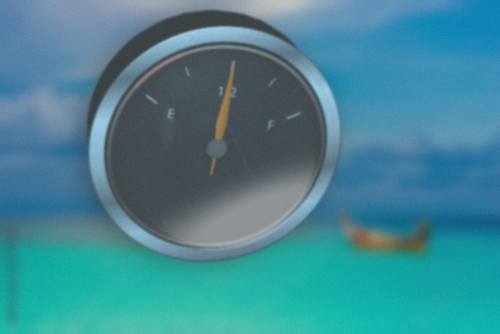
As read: {"value": 0.5}
